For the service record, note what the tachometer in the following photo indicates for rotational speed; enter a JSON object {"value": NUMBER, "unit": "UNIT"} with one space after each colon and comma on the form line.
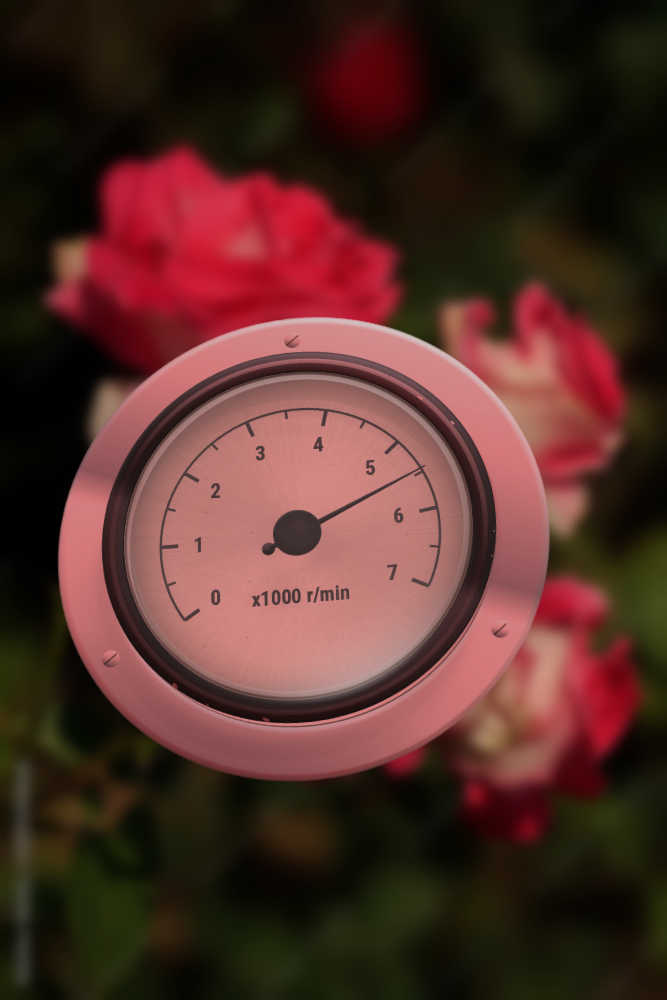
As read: {"value": 5500, "unit": "rpm"}
